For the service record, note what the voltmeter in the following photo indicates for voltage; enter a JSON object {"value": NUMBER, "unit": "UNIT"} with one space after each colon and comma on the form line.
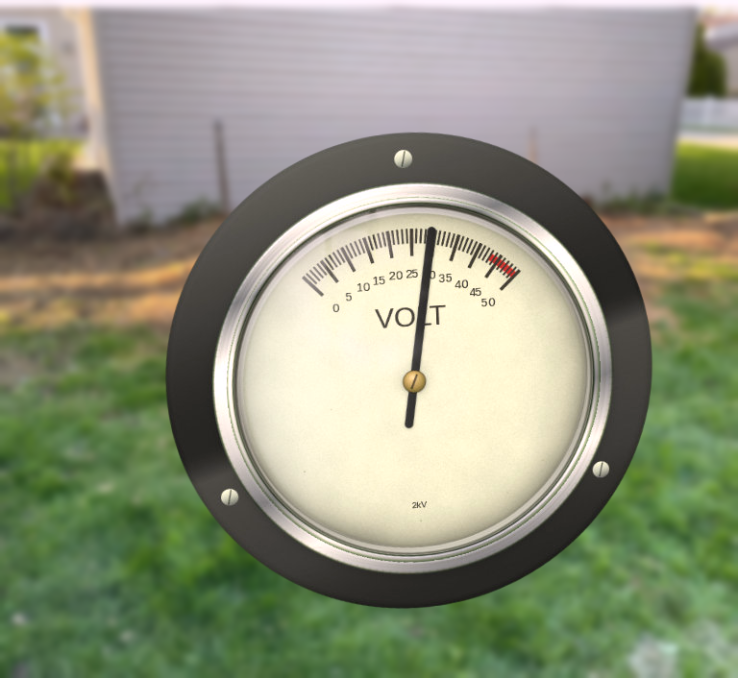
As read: {"value": 29, "unit": "V"}
